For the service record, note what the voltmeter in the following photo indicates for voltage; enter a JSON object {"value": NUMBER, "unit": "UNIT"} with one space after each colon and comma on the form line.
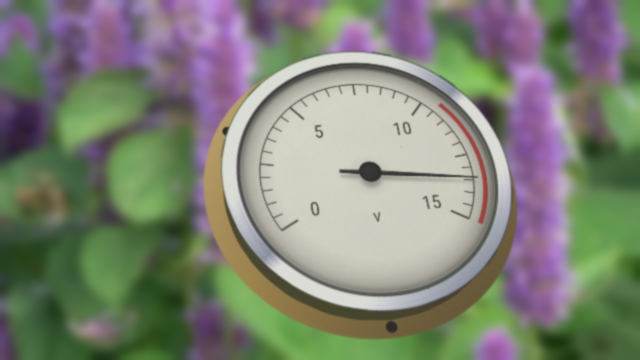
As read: {"value": 13.5, "unit": "V"}
